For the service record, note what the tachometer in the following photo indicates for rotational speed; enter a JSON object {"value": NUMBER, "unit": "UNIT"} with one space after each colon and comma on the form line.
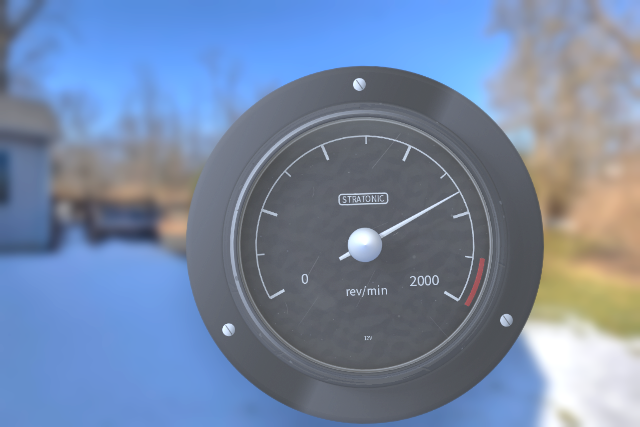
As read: {"value": 1500, "unit": "rpm"}
